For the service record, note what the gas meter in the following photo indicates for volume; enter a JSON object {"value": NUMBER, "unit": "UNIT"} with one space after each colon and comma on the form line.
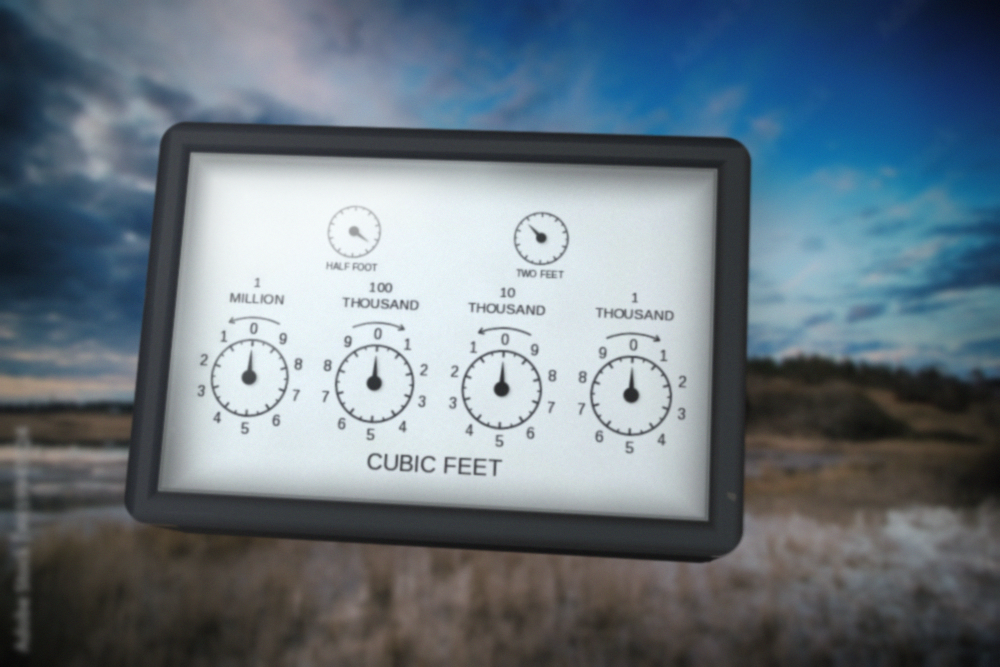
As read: {"value": 0, "unit": "ft³"}
